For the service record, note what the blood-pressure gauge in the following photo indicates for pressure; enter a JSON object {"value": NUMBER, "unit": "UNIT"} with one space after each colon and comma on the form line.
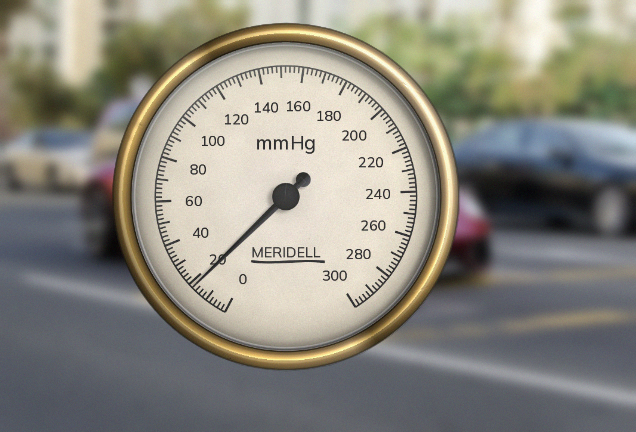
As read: {"value": 18, "unit": "mmHg"}
